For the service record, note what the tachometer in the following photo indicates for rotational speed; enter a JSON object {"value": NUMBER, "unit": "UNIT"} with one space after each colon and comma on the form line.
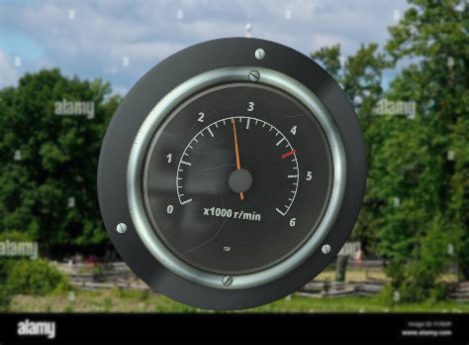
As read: {"value": 2600, "unit": "rpm"}
